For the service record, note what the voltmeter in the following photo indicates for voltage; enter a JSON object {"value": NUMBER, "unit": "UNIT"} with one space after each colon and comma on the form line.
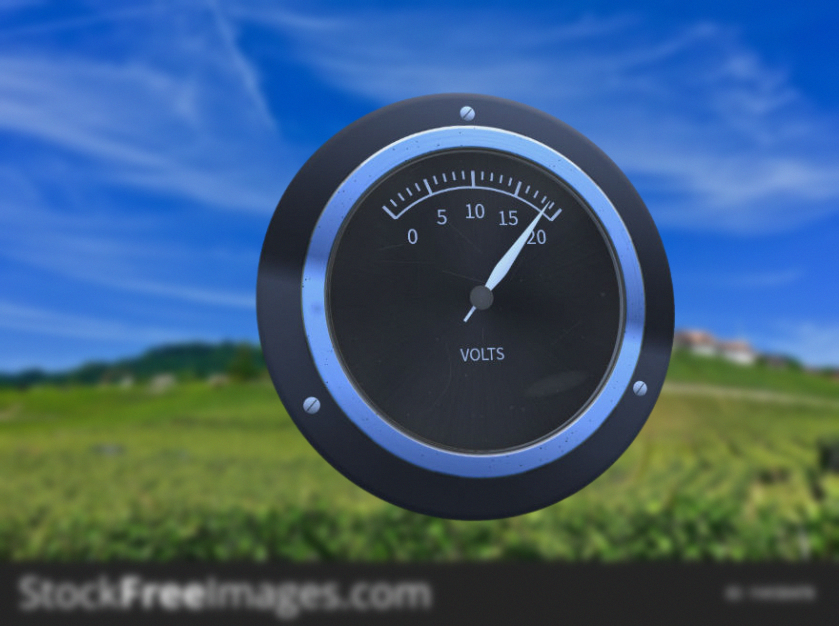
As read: {"value": 18.5, "unit": "V"}
